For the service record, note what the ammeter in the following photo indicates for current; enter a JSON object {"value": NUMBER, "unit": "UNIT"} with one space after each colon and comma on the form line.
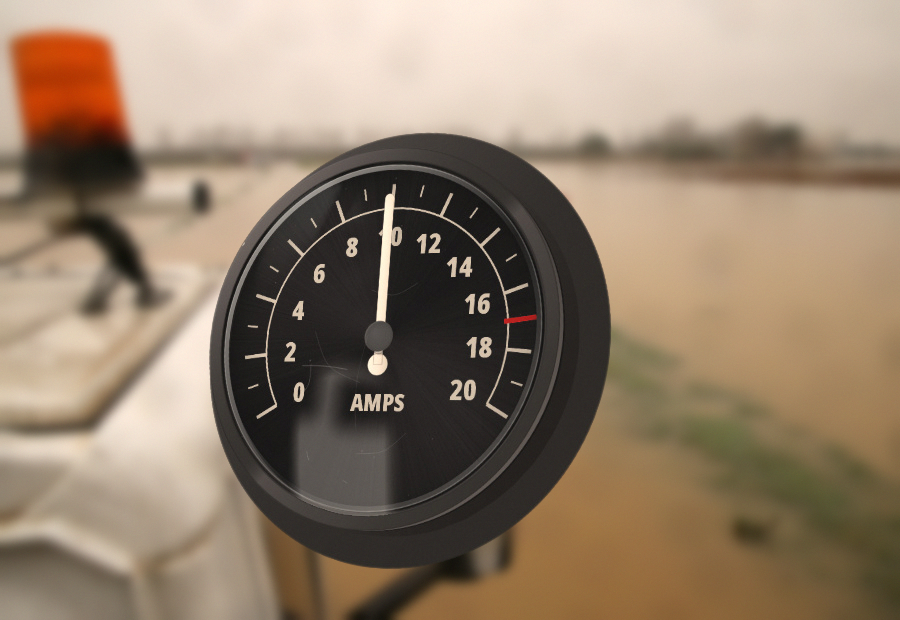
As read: {"value": 10, "unit": "A"}
